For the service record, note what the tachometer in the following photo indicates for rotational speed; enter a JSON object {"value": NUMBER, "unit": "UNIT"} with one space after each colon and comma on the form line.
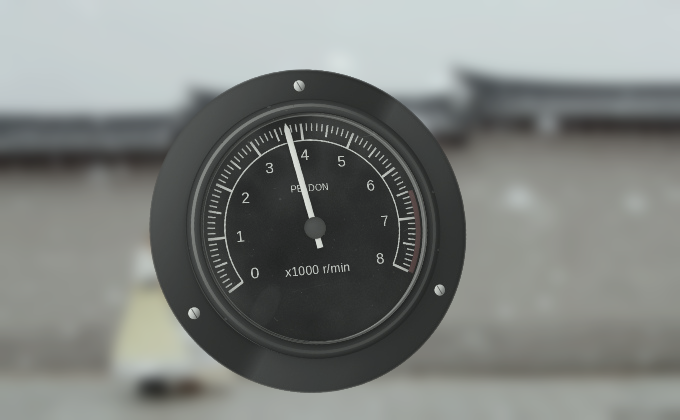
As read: {"value": 3700, "unit": "rpm"}
